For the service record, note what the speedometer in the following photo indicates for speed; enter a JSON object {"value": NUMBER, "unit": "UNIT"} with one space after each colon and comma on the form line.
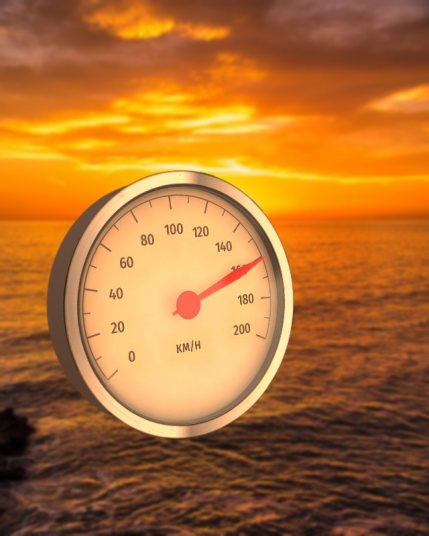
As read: {"value": 160, "unit": "km/h"}
